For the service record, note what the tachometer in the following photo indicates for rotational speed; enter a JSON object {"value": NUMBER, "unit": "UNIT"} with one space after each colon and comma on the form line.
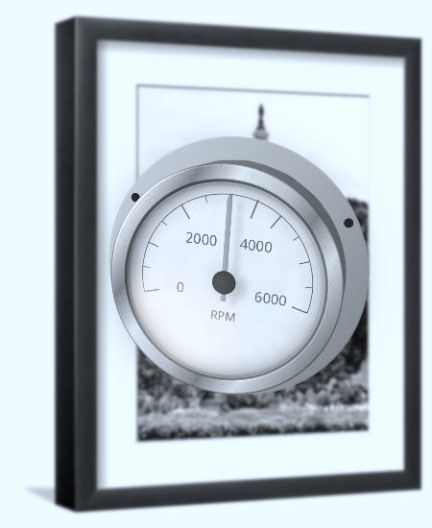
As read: {"value": 3000, "unit": "rpm"}
